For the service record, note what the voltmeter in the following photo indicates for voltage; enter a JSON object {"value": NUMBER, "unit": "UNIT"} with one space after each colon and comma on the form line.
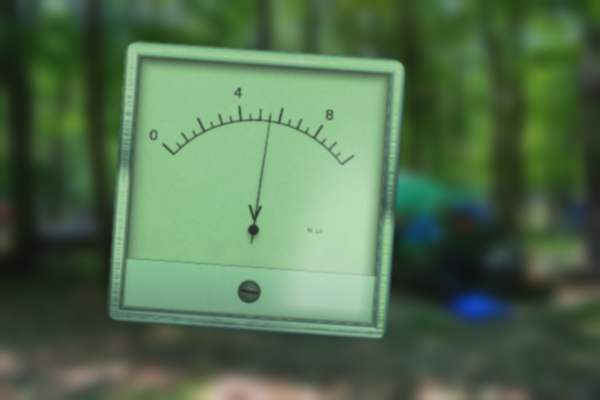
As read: {"value": 5.5, "unit": "V"}
